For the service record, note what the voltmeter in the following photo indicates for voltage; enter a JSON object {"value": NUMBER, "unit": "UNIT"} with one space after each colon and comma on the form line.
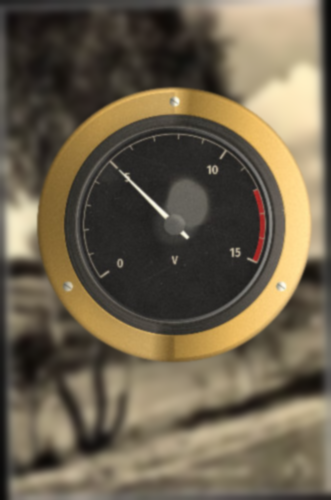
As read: {"value": 5, "unit": "V"}
